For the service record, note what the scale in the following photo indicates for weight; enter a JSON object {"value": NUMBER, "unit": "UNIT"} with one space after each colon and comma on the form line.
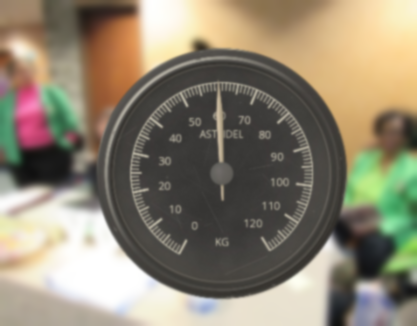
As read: {"value": 60, "unit": "kg"}
